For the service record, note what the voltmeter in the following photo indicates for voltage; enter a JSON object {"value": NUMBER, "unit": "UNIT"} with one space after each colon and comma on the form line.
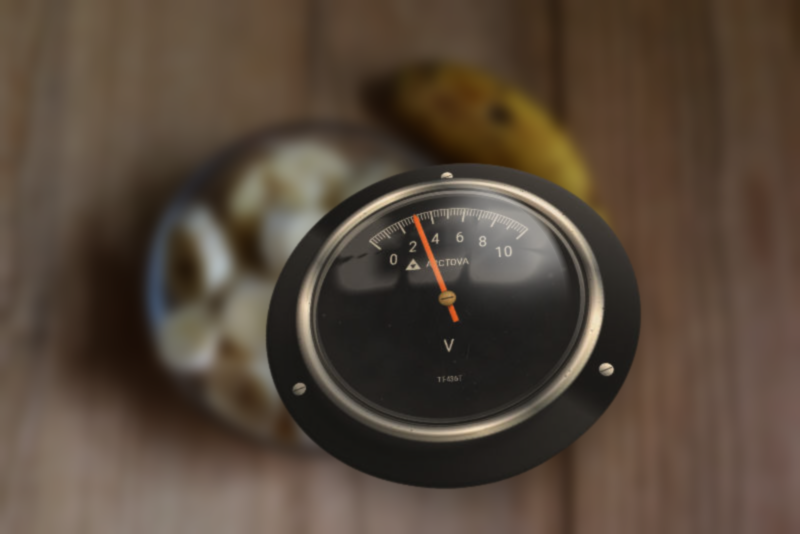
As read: {"value": 3, "unit": "V"}
